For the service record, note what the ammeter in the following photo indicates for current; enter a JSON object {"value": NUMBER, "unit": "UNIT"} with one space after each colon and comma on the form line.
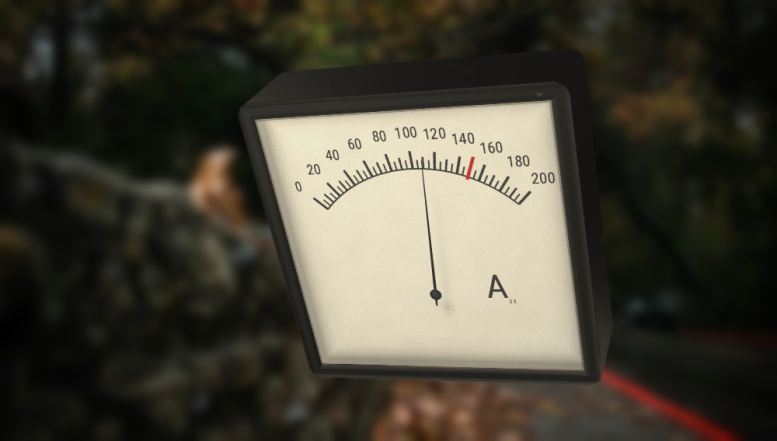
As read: {"value": 110, "unit": "A"}
